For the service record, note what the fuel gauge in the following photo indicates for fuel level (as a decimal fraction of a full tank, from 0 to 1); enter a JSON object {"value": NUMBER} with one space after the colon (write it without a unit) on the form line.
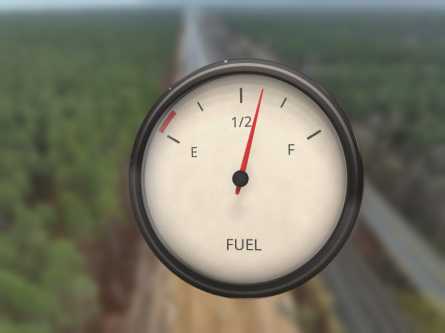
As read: {"value": 0.625}
